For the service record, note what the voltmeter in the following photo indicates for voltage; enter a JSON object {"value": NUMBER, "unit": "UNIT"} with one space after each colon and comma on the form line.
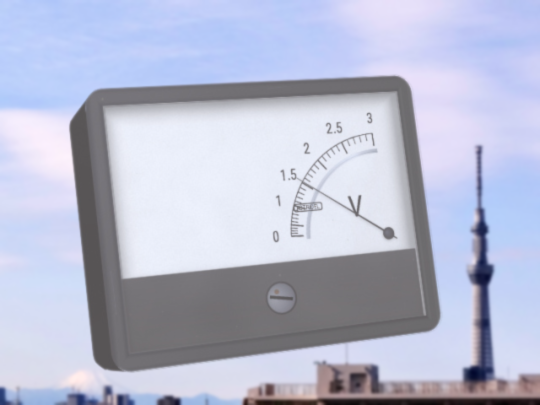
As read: {"value": 1.5, "unit": "V"}
